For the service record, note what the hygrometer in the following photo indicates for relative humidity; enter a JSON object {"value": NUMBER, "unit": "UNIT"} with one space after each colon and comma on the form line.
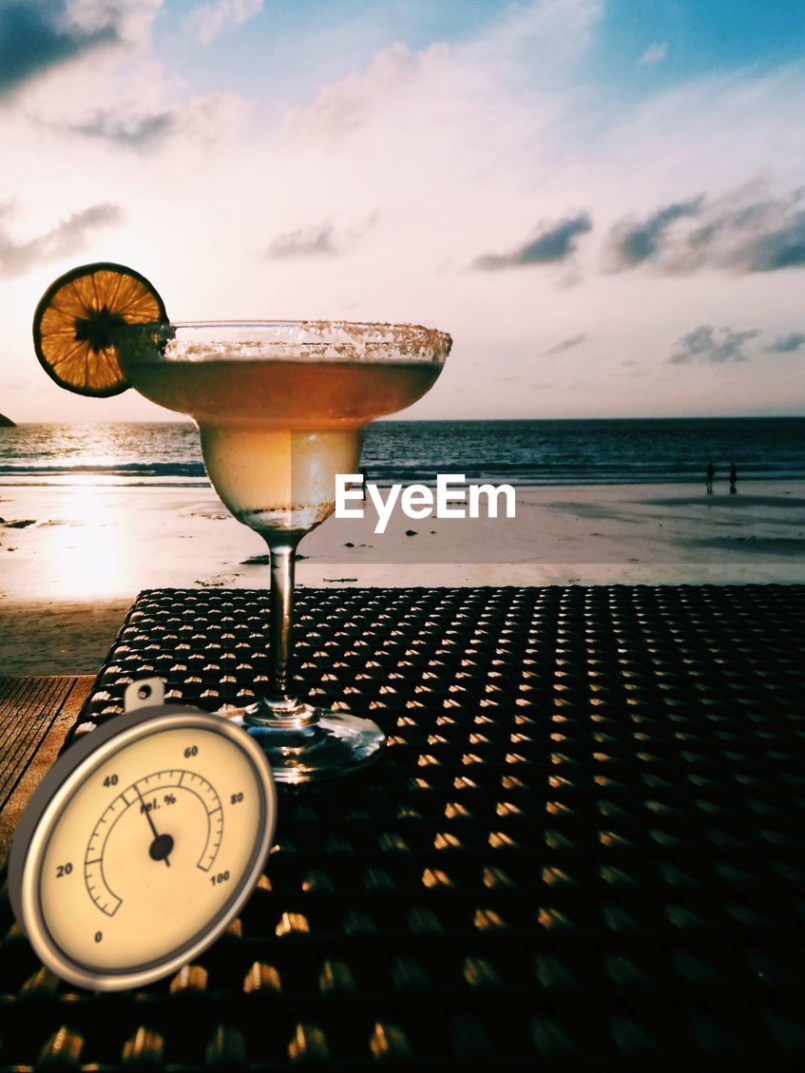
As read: {"value": 44, "unit": "%"}
